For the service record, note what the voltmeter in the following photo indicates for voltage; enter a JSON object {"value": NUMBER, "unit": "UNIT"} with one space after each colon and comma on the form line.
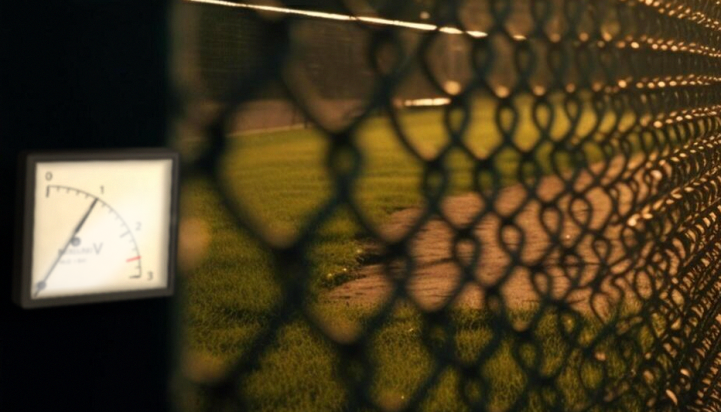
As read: {"value": 1, "unit": "V"}
